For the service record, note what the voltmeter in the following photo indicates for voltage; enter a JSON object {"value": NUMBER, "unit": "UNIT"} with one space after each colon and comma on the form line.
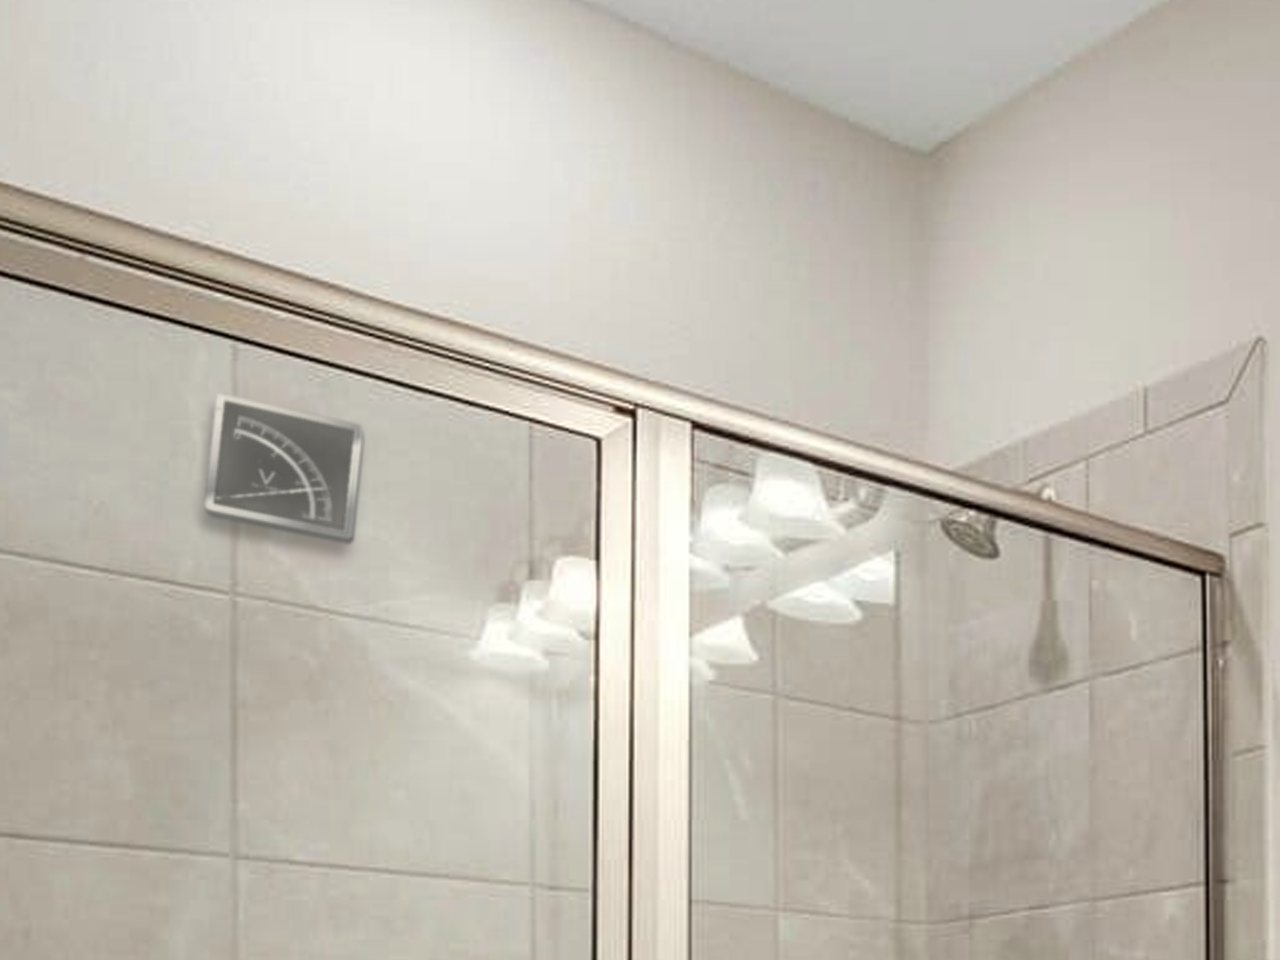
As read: {"value": 2.25, "unit": "V"}
